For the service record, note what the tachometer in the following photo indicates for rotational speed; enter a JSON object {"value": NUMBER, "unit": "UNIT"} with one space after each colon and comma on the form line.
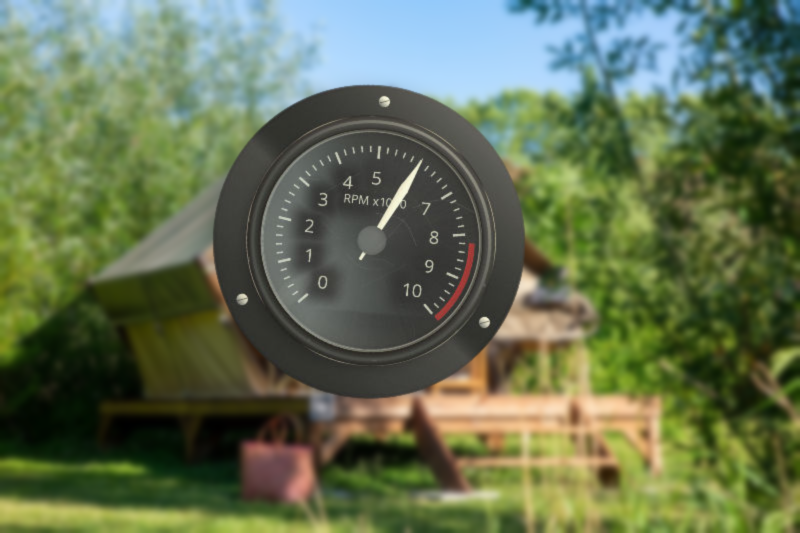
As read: {"value": 6000, "unit": "rpm"}
